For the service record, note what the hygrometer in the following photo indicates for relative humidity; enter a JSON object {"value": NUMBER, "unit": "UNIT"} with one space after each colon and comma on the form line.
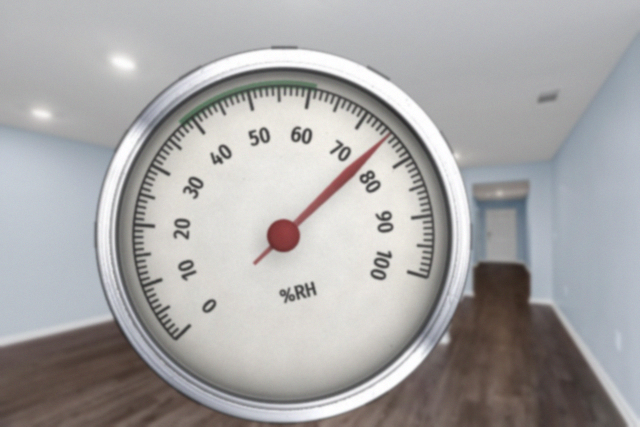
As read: {"value": 75, "unit": "%"}
